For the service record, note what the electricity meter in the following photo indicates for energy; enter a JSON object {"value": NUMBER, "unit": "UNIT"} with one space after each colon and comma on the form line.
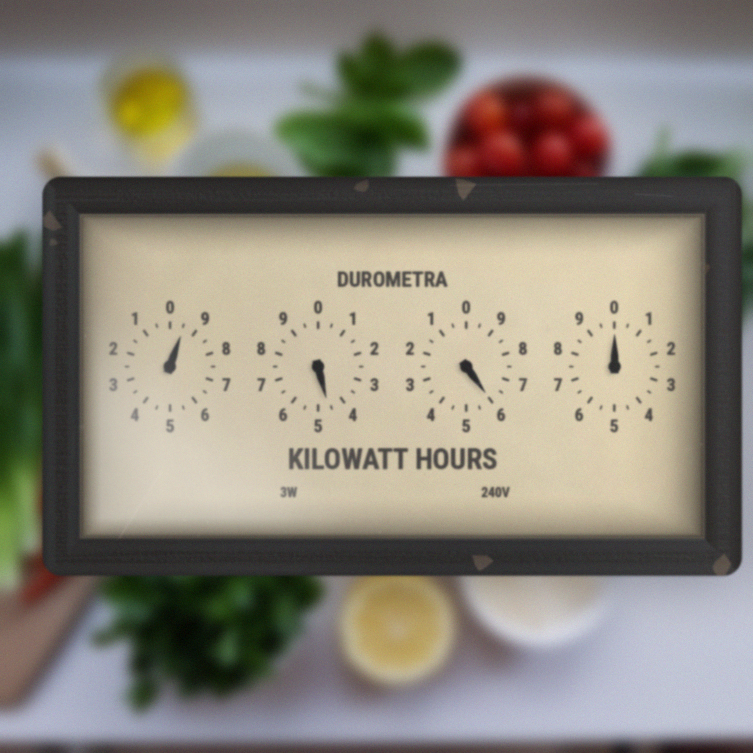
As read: {"value": 9460, "unit": "kWh"}
